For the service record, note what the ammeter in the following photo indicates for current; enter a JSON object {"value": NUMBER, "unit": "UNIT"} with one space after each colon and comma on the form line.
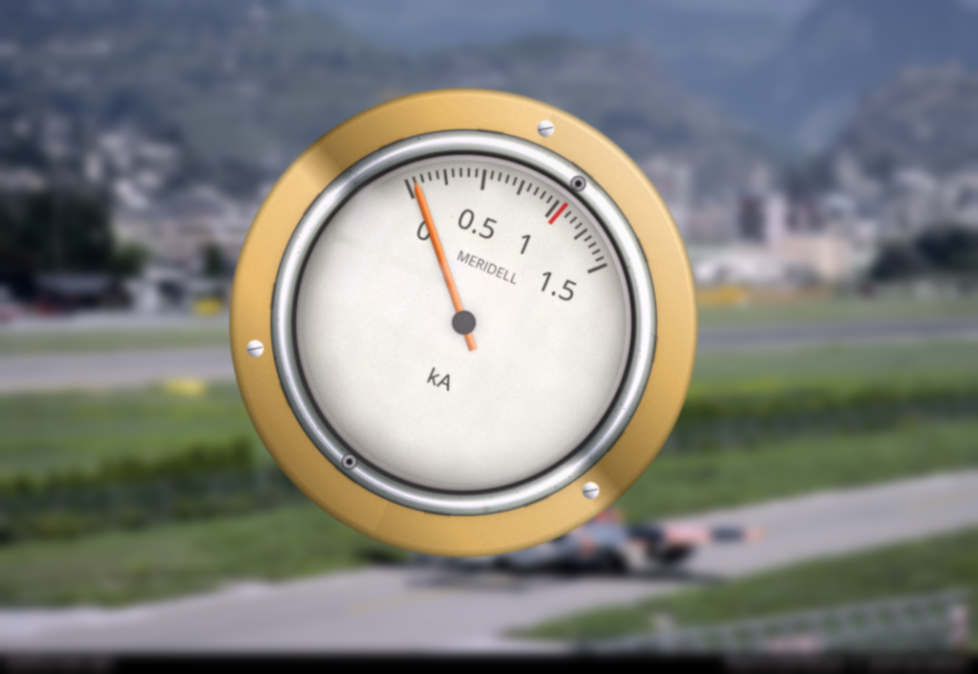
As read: {"value": 0.05, "unit": "kA"}
